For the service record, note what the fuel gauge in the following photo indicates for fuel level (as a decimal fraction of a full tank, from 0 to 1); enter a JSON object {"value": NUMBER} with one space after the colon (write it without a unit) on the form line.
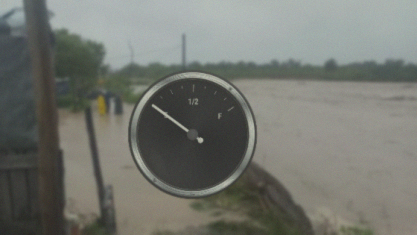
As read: {"value": 0}
